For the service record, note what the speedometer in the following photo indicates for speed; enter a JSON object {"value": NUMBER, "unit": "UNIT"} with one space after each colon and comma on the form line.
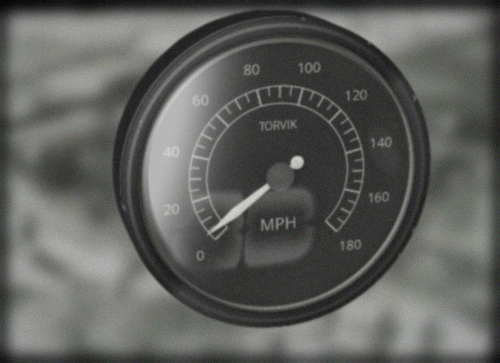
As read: {"value": 5, "unit": "mph"}
